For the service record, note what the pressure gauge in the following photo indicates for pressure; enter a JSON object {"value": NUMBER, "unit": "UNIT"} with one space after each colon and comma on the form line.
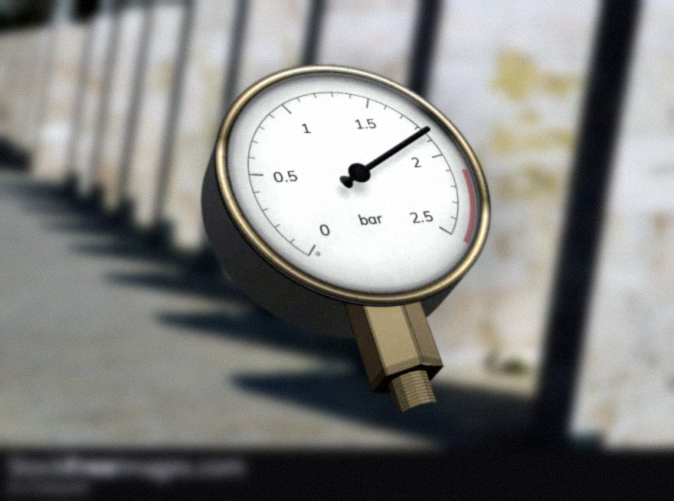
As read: {"value": 1.85, "unit": "bar"}
